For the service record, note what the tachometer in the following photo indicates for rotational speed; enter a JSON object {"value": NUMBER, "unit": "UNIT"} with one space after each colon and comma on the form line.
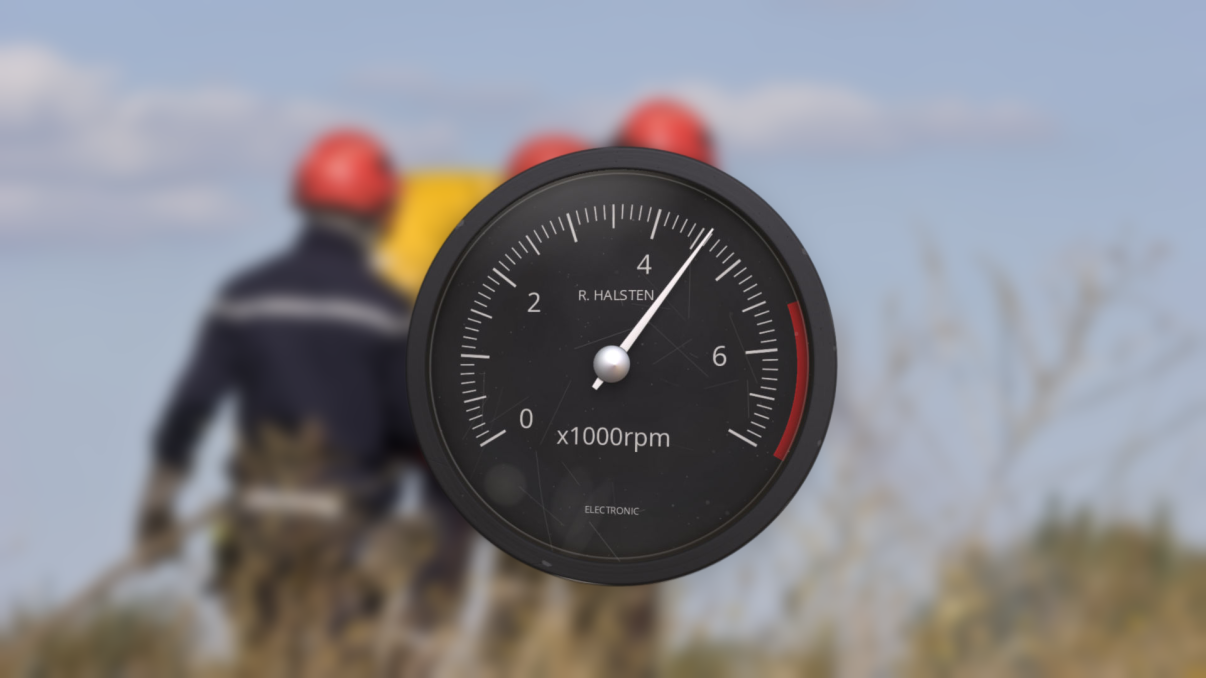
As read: {"value": 4600, "unit": "rpm"}
